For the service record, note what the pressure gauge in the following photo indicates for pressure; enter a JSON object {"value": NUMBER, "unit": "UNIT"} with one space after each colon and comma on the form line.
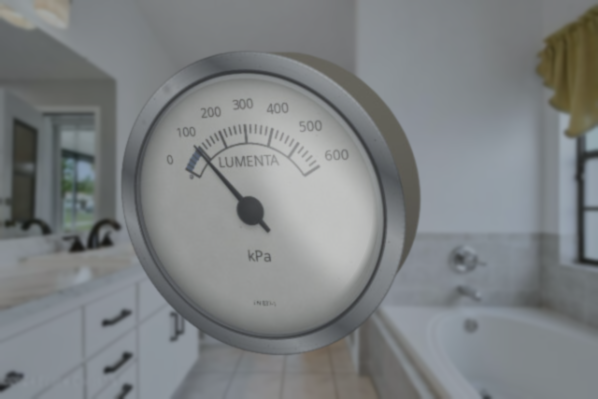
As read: {"value": 100, "unit": "kPa"}
